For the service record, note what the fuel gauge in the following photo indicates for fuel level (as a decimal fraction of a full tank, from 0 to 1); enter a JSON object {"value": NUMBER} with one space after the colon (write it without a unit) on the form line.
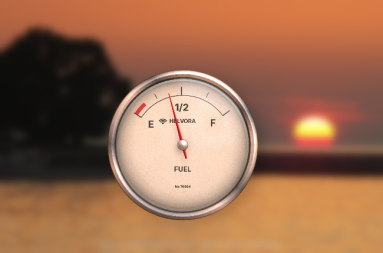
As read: {"value": 0.375}
